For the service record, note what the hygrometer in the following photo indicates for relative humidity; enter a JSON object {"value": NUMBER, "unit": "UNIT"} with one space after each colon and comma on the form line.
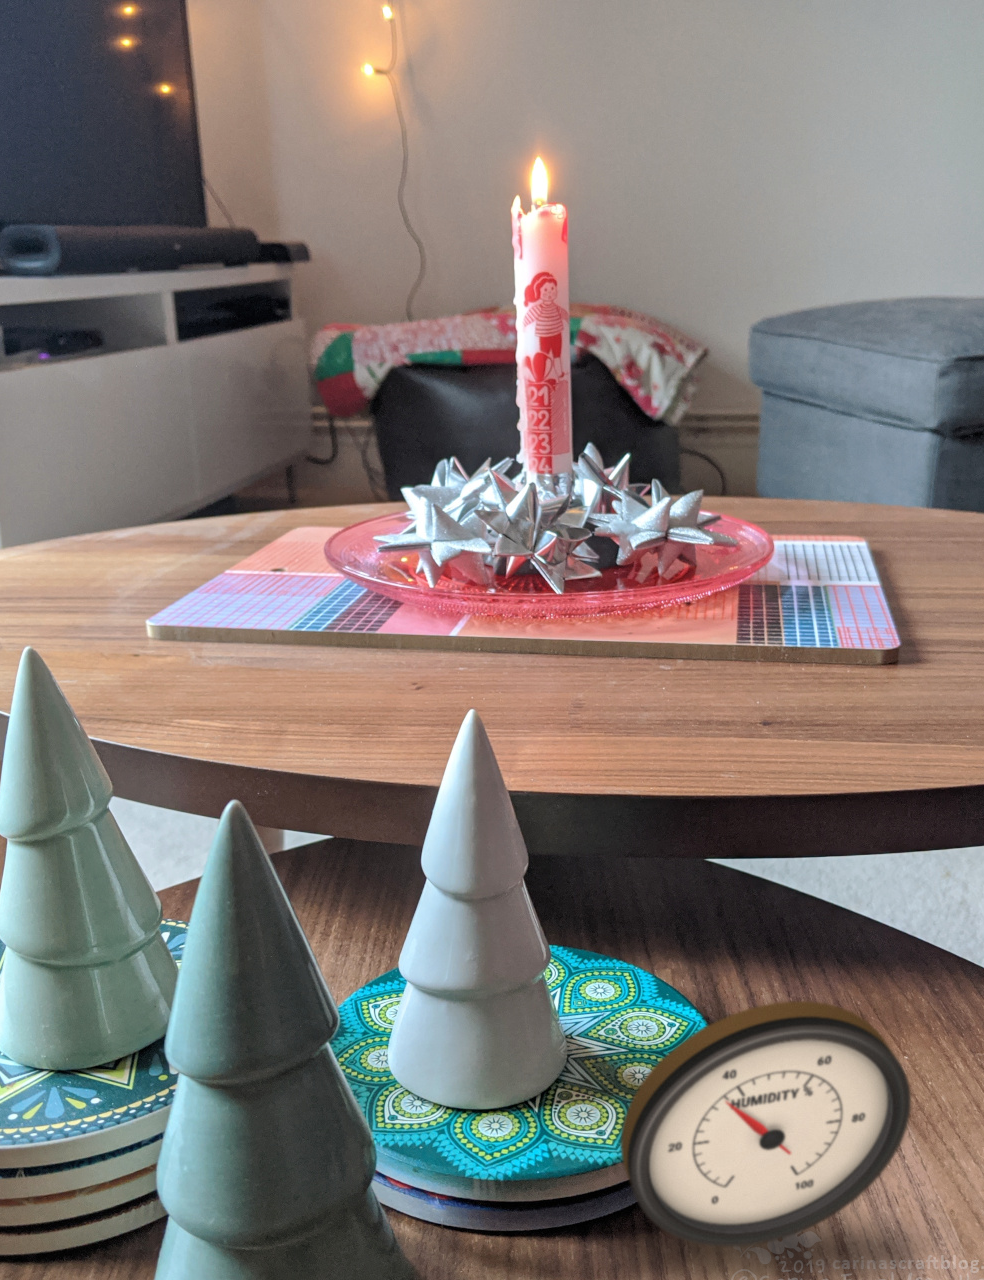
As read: {"value": 36, "unit": "%"}
